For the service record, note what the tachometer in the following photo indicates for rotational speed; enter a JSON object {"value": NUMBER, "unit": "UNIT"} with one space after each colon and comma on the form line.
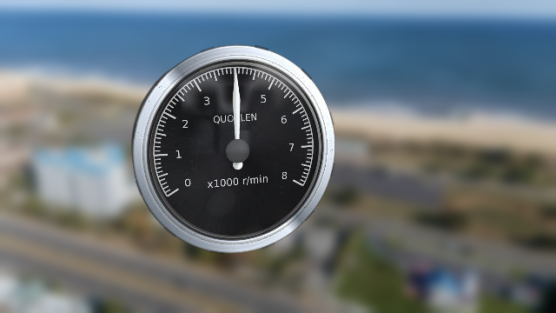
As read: {"value": 4000, "unit": "rpm"}
